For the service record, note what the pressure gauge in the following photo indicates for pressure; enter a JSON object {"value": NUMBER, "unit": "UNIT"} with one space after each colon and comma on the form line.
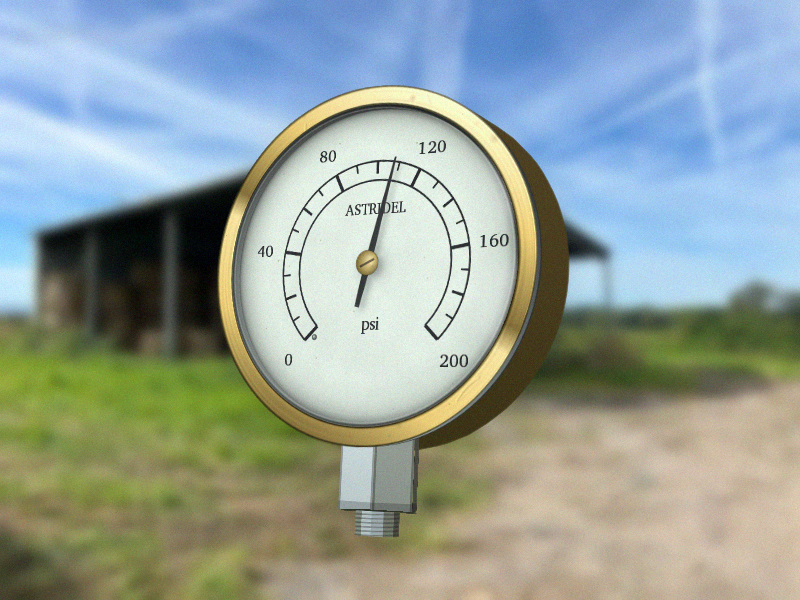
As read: {"value": 110, "unit": "psi"}
